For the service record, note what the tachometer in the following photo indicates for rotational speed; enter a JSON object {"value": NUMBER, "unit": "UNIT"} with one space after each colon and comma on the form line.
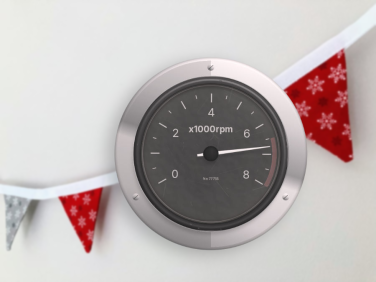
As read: {"value": 6750, "unit": "rpm"}
